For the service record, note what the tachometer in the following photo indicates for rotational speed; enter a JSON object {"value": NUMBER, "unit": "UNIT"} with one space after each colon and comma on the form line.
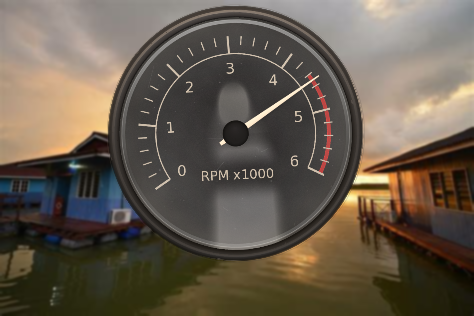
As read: {"value": 4500, "unit": "rpm"}
